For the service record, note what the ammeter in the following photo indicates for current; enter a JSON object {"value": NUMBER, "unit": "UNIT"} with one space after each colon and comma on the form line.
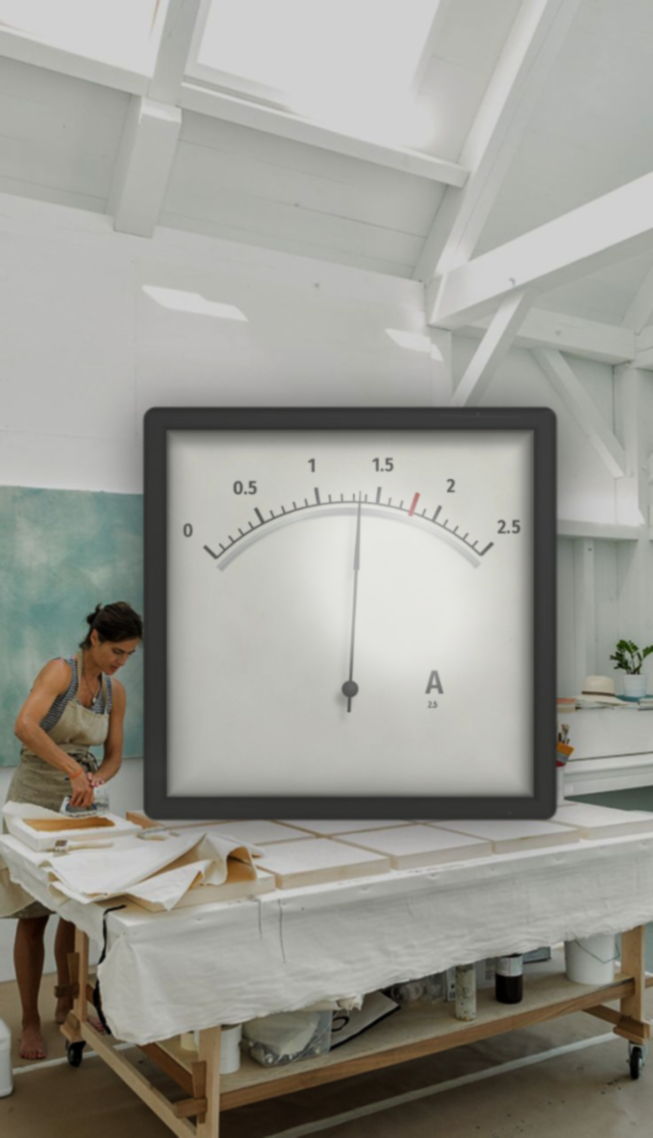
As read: {"value": 1.35, "unit": "A"}
